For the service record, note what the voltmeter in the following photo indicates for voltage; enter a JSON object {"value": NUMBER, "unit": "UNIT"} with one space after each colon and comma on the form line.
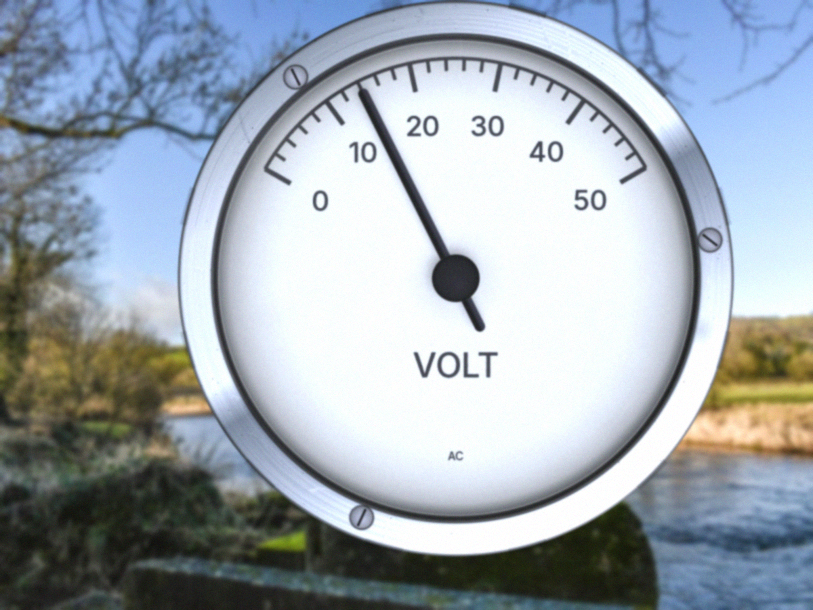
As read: {"value": 14, "unit": "V"}
